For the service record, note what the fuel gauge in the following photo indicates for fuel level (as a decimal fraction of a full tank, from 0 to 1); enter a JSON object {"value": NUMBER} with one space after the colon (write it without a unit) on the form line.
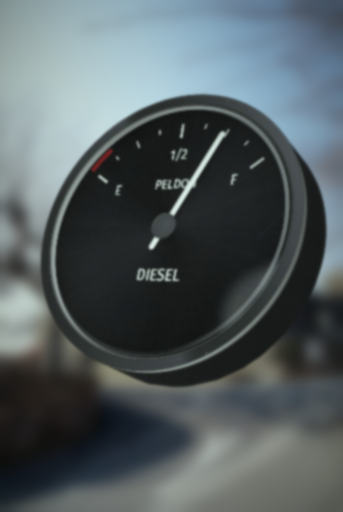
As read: {"value": 0.75}
